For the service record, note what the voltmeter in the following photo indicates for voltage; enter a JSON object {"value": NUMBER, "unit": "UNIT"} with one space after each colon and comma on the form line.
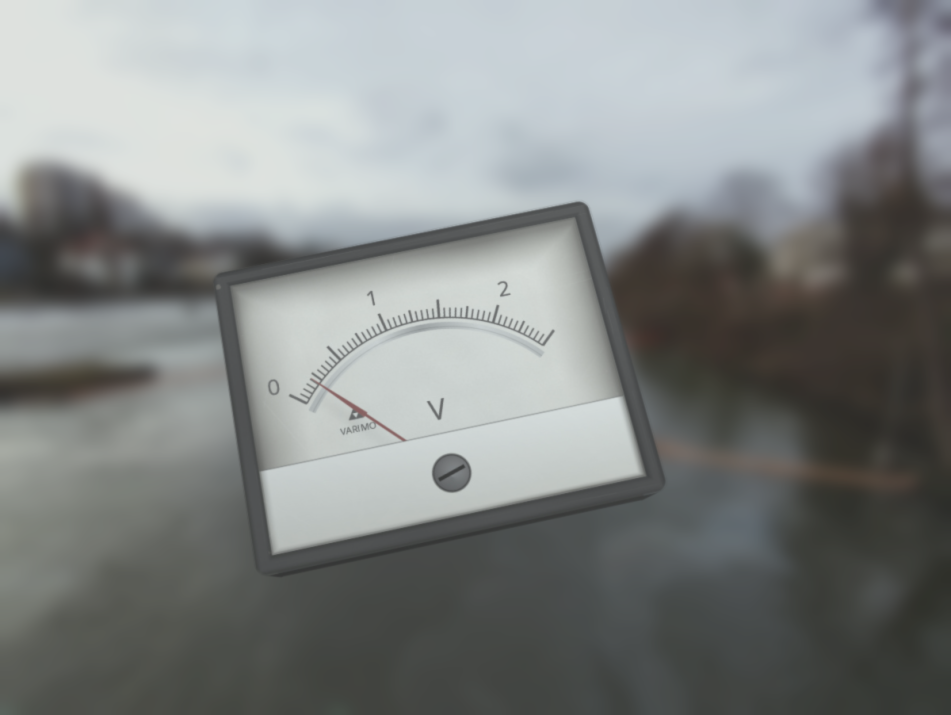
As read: {"value": 0.2, "unit": "V"}
